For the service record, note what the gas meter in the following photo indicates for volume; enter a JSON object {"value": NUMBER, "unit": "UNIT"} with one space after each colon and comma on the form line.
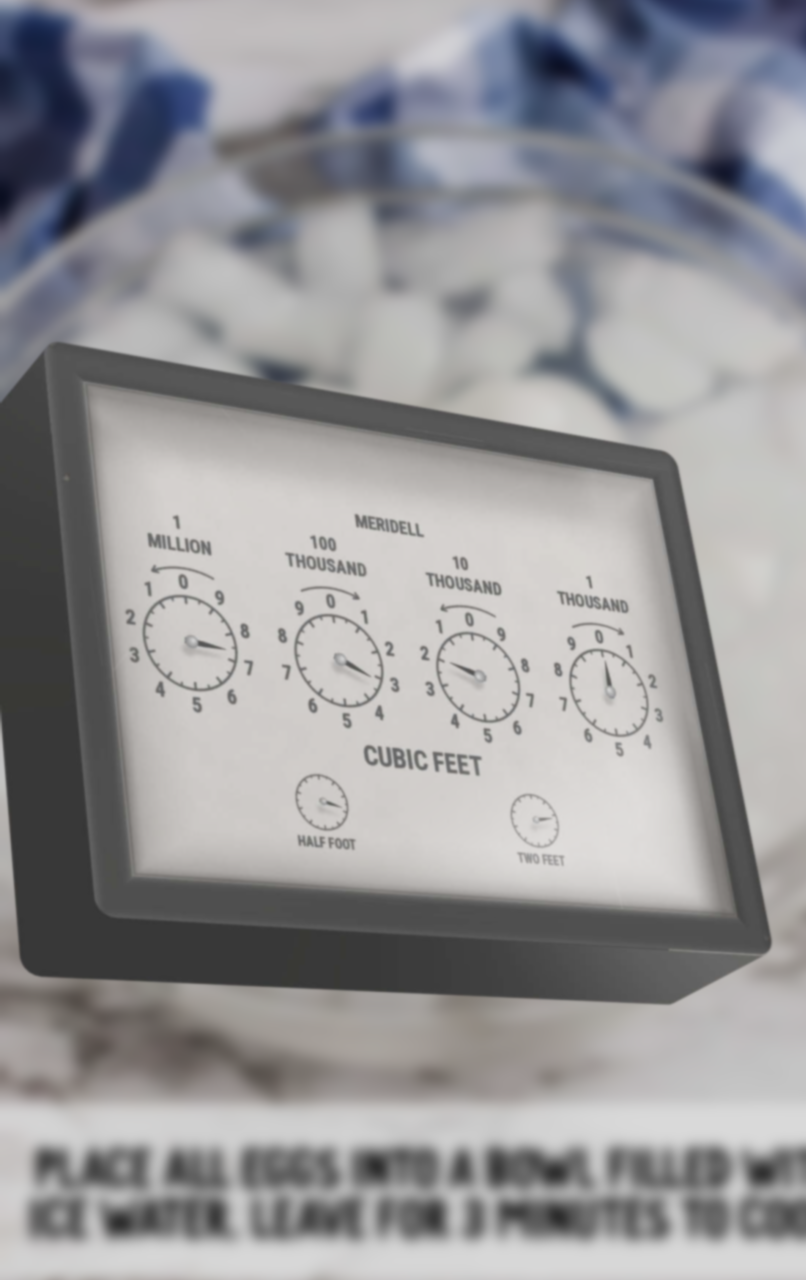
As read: {"value": 732000, "unit": "ft³"}
